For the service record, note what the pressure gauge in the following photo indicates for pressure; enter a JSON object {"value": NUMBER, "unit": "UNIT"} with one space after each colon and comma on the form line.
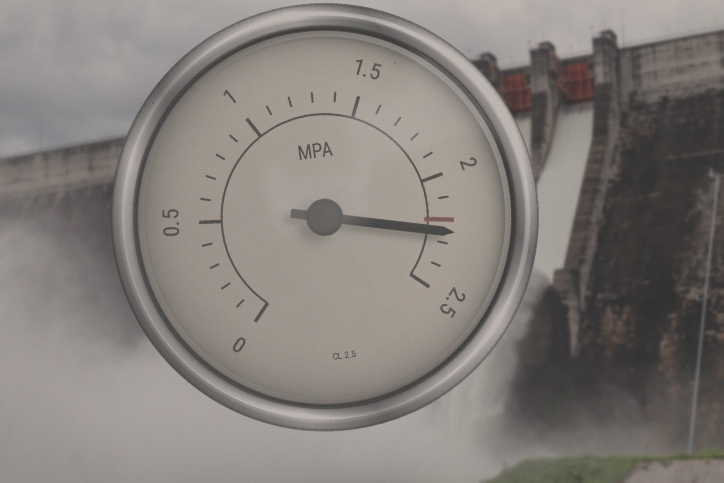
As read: {"value": 2.25, "unit": "MPa"}
